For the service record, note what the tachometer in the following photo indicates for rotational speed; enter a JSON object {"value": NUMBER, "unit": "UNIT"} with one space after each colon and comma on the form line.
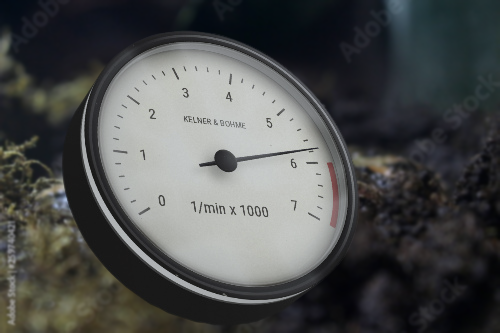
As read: {"value": 5800, "unit": "rpm"}
